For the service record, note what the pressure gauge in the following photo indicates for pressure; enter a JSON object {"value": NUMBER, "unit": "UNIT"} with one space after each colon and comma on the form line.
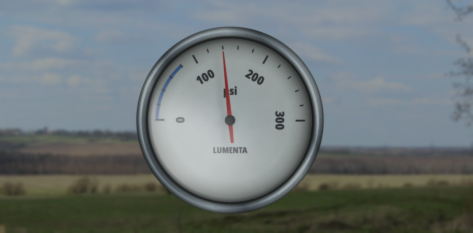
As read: {"value": 140, "unit": "psi"}
